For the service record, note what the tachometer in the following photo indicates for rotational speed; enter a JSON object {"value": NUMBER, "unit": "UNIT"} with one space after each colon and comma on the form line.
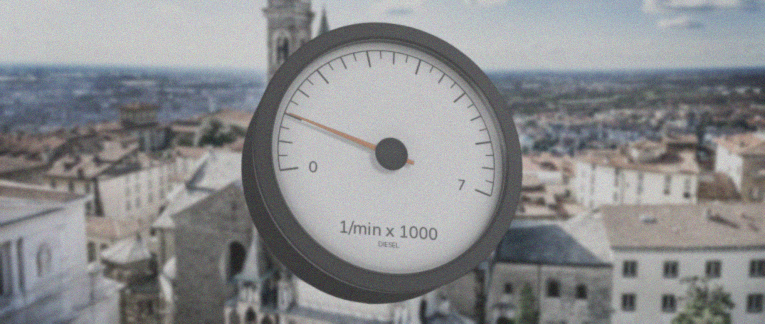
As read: {"value": 1000, "unit": "rpm"}
